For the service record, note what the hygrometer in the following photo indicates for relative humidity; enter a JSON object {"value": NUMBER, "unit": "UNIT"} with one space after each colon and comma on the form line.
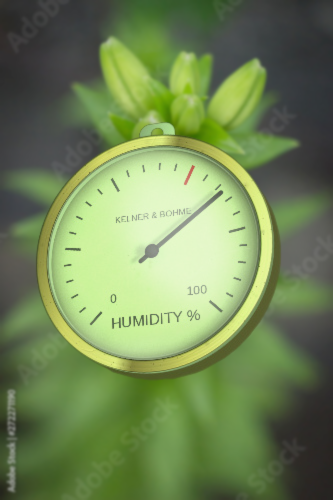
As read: {"value": 70, "unit": "%"}
